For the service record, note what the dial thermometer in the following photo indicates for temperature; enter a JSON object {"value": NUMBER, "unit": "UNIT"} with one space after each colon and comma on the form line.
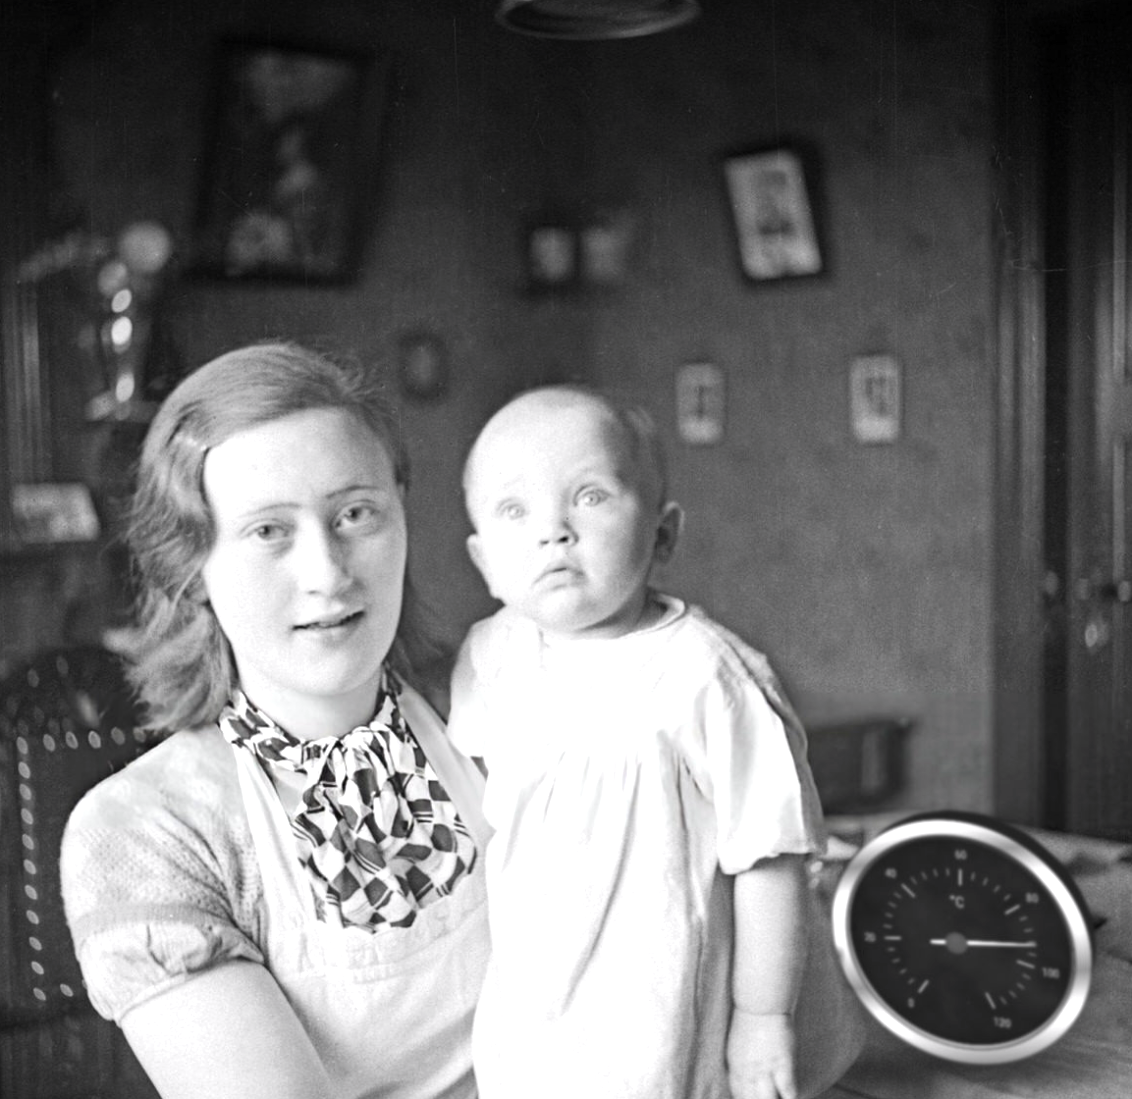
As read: {"value": 92, "unit": "°C"}
